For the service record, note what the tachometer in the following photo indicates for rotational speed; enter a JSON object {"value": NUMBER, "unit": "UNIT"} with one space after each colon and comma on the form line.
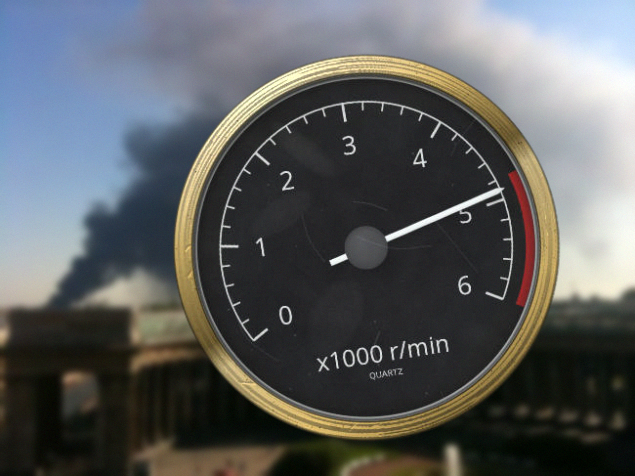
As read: {"value": 4900, "unit": "rpm"}
